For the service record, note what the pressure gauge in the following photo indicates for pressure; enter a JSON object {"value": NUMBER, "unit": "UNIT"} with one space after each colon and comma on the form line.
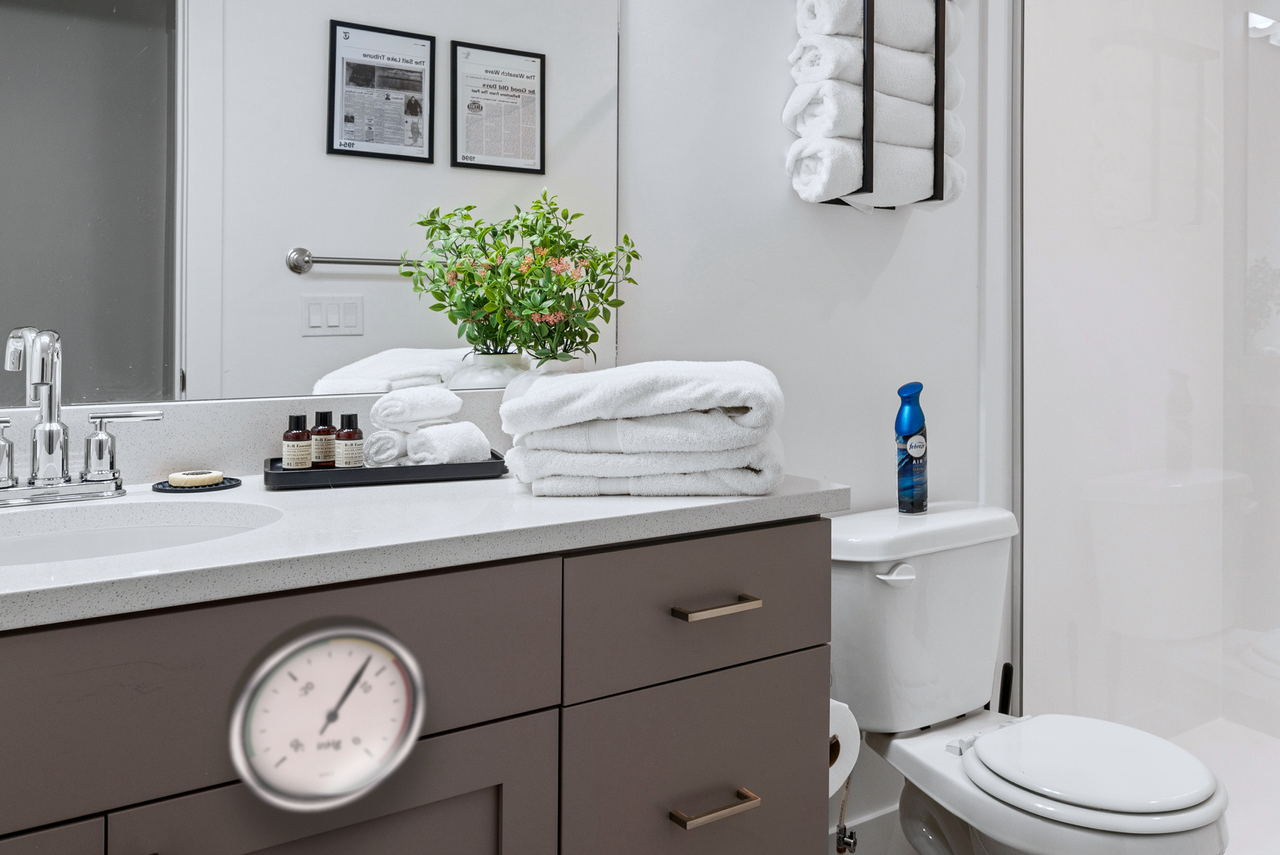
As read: {"value": -12, "unit": "inHg"}
